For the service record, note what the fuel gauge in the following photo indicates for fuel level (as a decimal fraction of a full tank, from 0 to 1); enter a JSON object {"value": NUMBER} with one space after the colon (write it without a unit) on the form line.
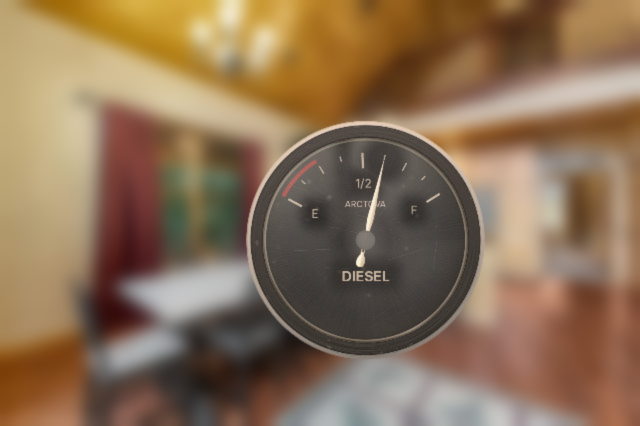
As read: {"value": 0.625}
